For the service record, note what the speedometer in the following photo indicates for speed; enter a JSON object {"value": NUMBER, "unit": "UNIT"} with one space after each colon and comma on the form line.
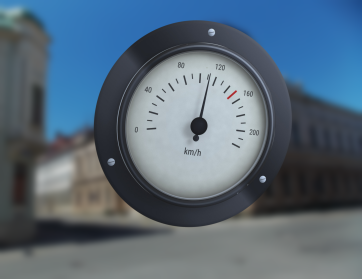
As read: {"value": 110, "unit": "km/h"}
